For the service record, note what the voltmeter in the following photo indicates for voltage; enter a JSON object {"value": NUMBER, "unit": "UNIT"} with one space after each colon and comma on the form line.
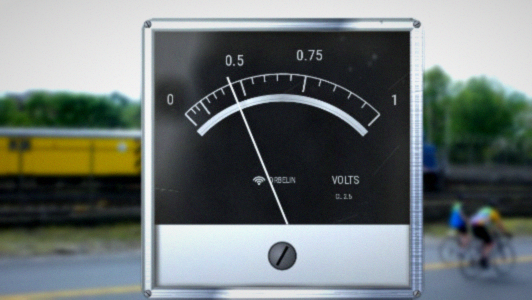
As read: {"value": 0.45, "unit": "V"}
